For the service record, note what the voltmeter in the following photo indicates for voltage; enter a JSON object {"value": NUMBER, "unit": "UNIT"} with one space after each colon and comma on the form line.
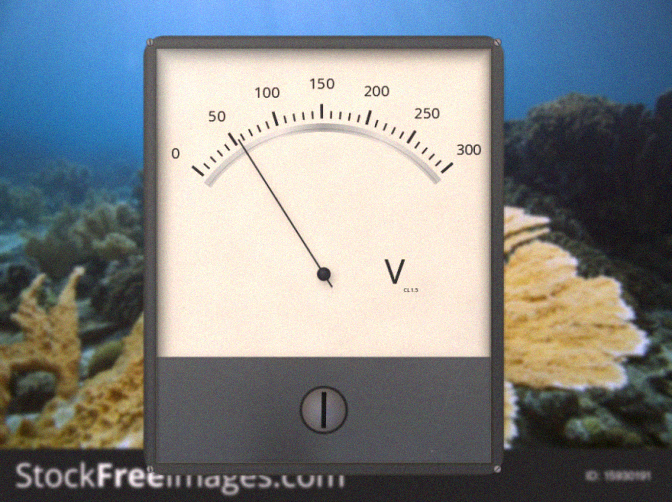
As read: {"value": 55, "unit": "V"}
